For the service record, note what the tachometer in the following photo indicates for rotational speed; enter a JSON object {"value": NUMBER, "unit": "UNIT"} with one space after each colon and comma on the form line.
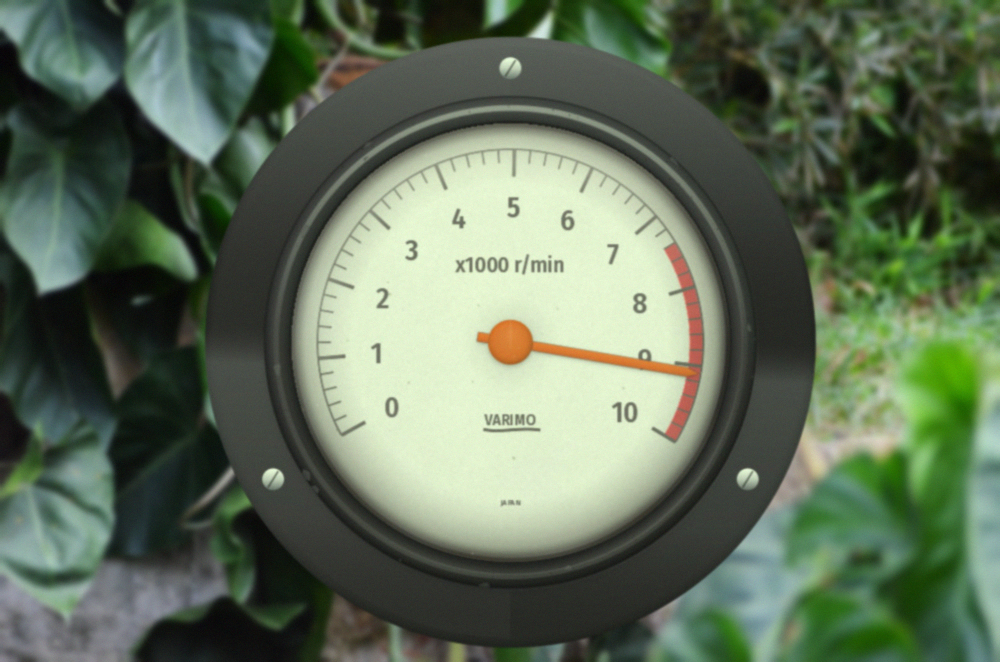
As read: {"value": 9100, "unit": "rpm"}
